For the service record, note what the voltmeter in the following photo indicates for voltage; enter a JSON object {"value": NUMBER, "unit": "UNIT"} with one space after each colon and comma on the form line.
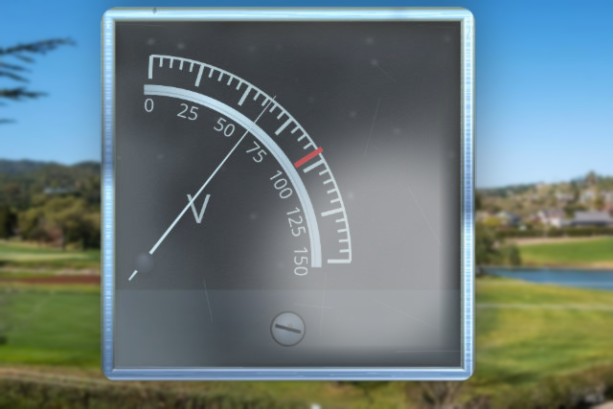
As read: {"value": 62.5, "unit": "V"}
